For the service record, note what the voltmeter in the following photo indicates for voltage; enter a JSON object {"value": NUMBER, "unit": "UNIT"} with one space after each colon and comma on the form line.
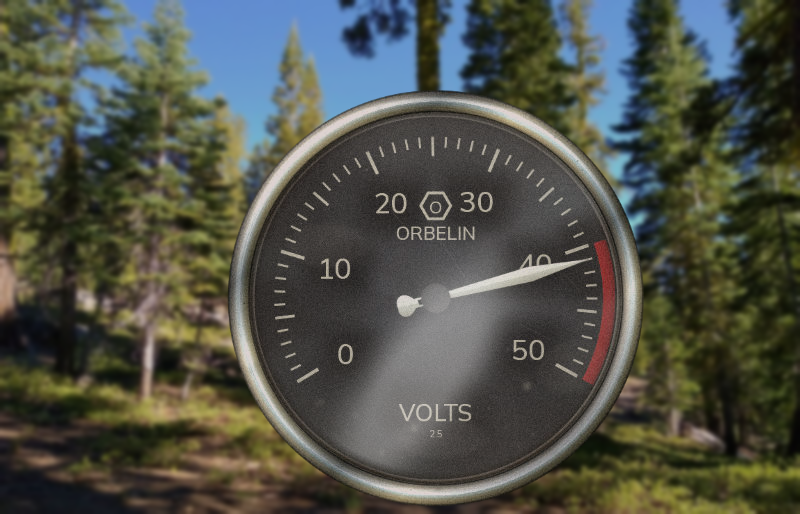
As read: {"value": 41, "unit": "V"}
